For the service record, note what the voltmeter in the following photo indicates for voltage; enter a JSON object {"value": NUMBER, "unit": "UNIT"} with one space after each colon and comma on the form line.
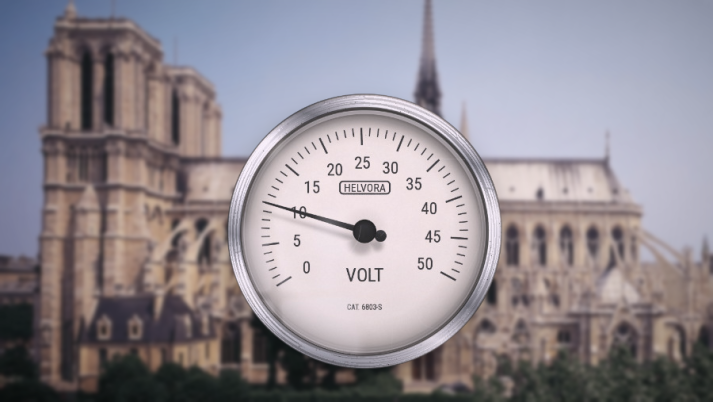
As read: {"value": 10, "unit": "V"}
